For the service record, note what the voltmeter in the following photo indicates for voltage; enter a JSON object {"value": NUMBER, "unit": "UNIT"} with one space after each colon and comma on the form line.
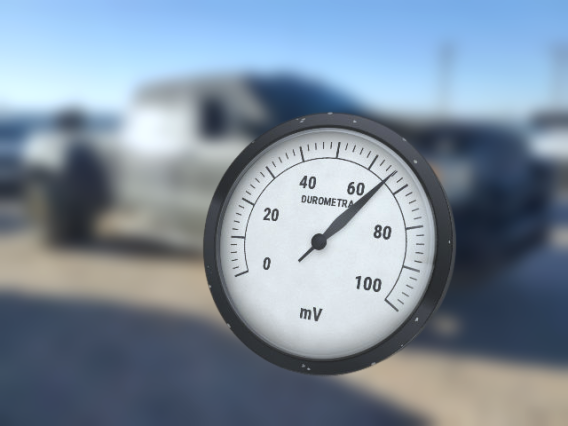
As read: {"value": 66, "unit": "mV"}
